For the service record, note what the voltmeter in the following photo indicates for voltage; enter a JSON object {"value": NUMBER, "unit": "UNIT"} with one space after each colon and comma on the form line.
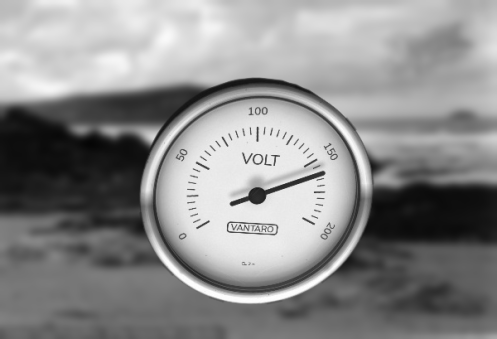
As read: {"value": 160, "unit": "V"}
